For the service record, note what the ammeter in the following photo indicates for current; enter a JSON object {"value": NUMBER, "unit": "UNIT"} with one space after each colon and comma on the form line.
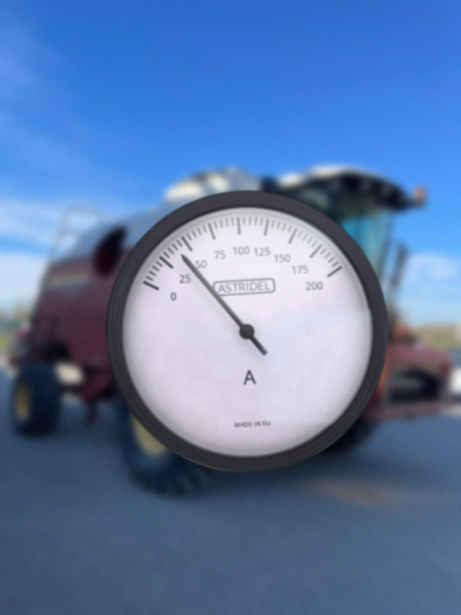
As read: {"value": 40, "unit": "A"}
